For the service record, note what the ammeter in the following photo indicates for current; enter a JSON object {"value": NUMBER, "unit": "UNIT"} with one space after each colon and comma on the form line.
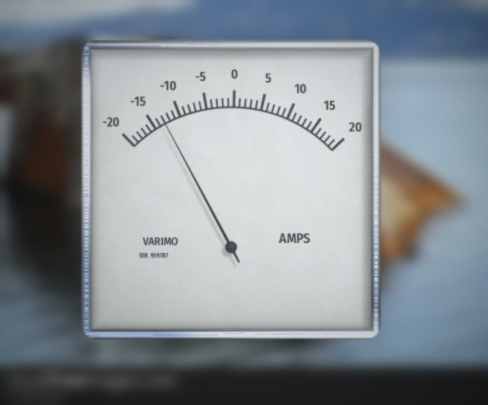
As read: {"value": -13, "unit": "A"}
